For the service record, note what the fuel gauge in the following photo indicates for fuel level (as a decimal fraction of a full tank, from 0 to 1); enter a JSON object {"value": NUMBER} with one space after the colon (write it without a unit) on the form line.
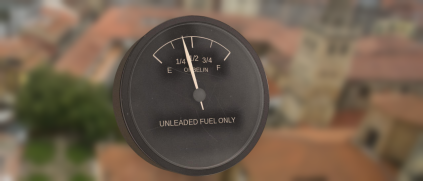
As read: {"value": 0.375}
